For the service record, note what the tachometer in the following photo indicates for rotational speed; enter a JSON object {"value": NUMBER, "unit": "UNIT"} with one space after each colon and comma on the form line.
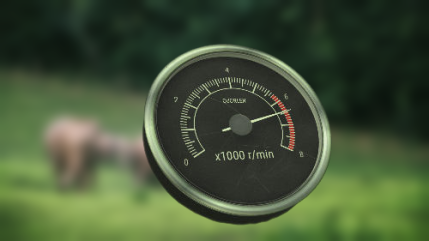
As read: {"value": 6500, "unit": "rpm"}
